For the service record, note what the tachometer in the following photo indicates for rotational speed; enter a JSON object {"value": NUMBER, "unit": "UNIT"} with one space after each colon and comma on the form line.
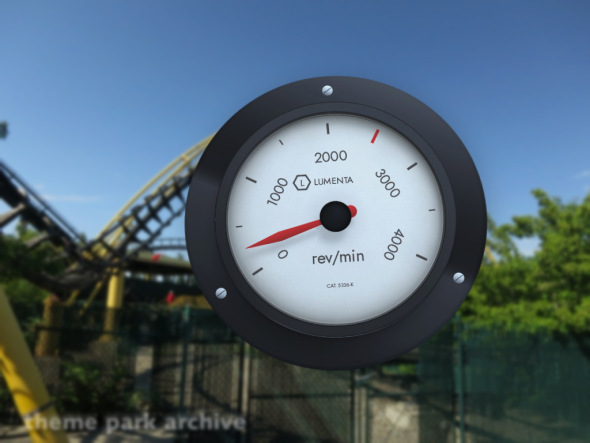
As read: {"value": 250, "unit": "rpm"}
